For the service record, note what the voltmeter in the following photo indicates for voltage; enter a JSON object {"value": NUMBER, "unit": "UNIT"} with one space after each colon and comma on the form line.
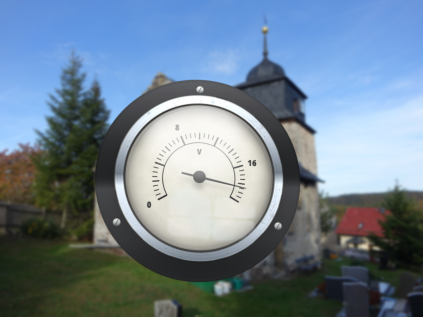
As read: {"value": 18.5, "unit": "V"}
